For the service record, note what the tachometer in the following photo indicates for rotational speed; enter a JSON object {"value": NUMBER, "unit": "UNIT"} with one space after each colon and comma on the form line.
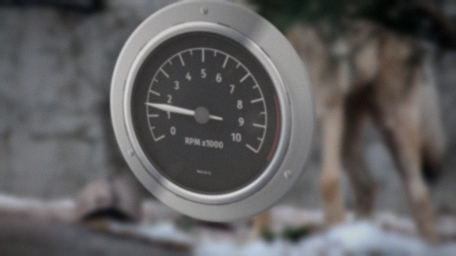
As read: {"value": 1500, "unit": "rpm"}
